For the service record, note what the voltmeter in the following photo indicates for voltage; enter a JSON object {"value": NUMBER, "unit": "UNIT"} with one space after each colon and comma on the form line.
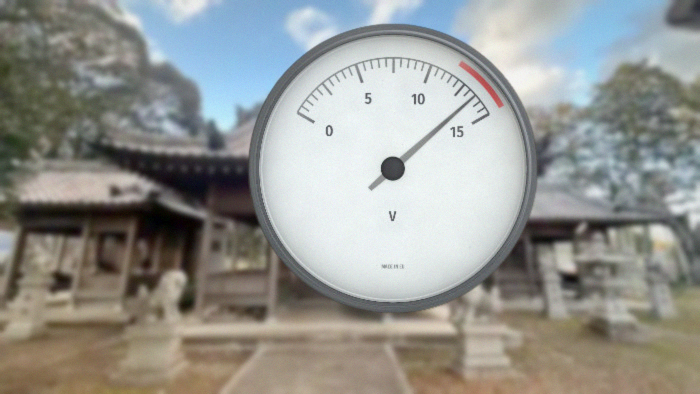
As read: {"value": 13.5, "unit": "V"}
